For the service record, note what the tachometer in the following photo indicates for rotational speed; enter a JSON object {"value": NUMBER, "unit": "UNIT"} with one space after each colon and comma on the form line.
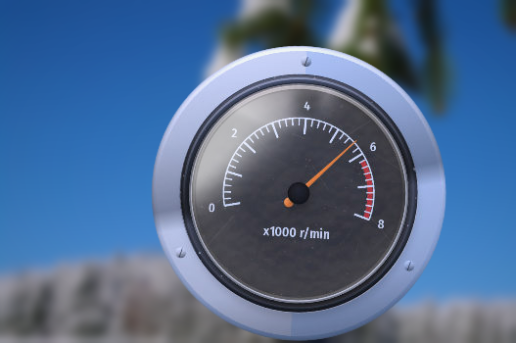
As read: {"value": 5600, "unit": "rpm"}
